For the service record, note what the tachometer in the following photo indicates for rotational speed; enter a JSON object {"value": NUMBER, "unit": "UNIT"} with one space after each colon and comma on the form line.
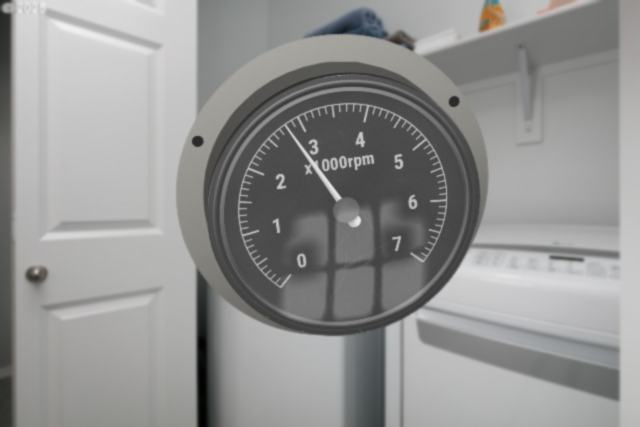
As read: {"value": 2800, "unit": "rpm"}
